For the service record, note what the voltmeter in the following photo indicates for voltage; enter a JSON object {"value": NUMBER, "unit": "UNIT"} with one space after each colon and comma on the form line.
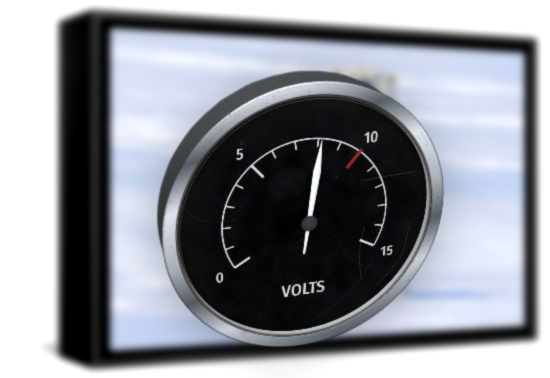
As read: {"value": 8, "unit": "V"}
